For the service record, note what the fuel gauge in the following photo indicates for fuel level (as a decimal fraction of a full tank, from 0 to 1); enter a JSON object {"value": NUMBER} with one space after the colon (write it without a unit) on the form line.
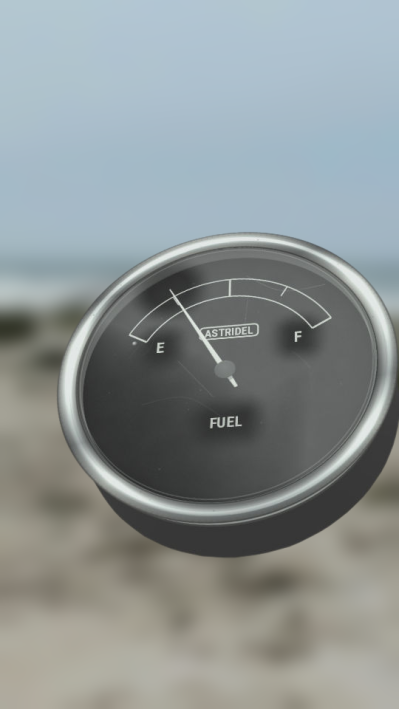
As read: {"value": 0.25}
